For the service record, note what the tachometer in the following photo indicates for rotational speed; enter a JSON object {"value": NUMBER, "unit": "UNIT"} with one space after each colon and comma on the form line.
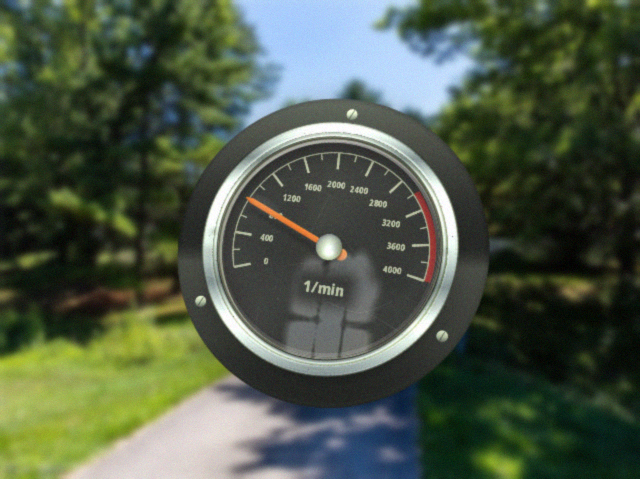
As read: {"value": 800, "unit": "rpm"}
